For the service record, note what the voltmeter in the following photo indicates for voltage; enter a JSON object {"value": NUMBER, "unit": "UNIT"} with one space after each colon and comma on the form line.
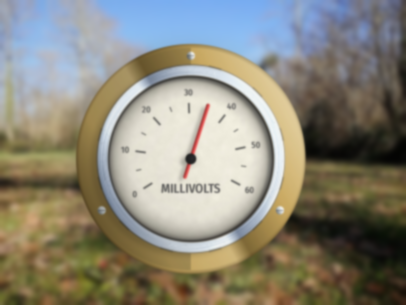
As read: {"value": 35, "unit": "mV"}
